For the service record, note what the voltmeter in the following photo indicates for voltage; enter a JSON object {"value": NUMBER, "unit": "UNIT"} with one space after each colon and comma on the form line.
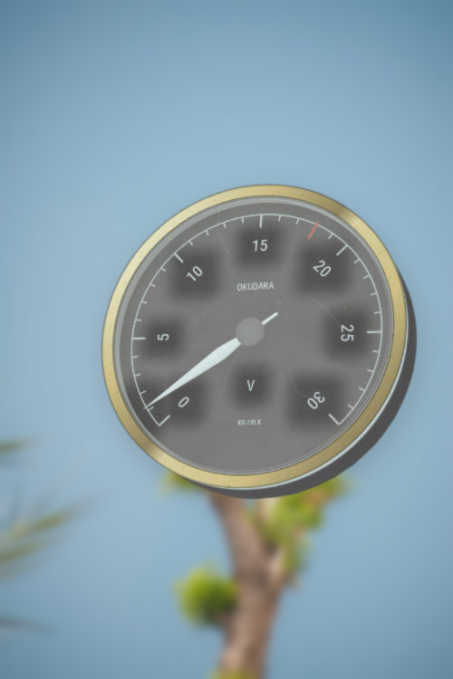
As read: {"value": 1, "unit": "V"}
